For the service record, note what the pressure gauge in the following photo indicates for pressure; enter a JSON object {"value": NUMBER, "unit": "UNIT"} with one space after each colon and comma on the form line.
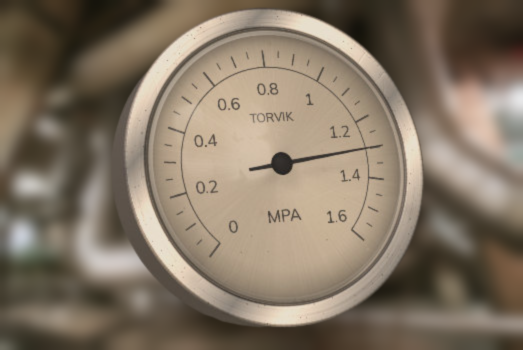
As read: {"value": 1.3, "unit": "MPa"}
